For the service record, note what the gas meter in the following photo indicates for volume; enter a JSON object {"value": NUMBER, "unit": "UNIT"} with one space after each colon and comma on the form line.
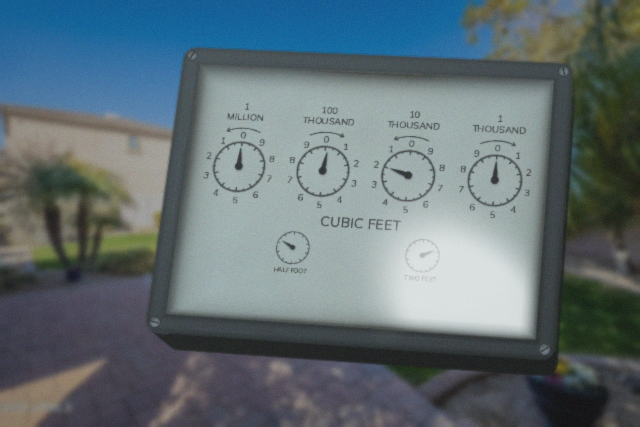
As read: {"value": 2000, "unit": "ft³"}
